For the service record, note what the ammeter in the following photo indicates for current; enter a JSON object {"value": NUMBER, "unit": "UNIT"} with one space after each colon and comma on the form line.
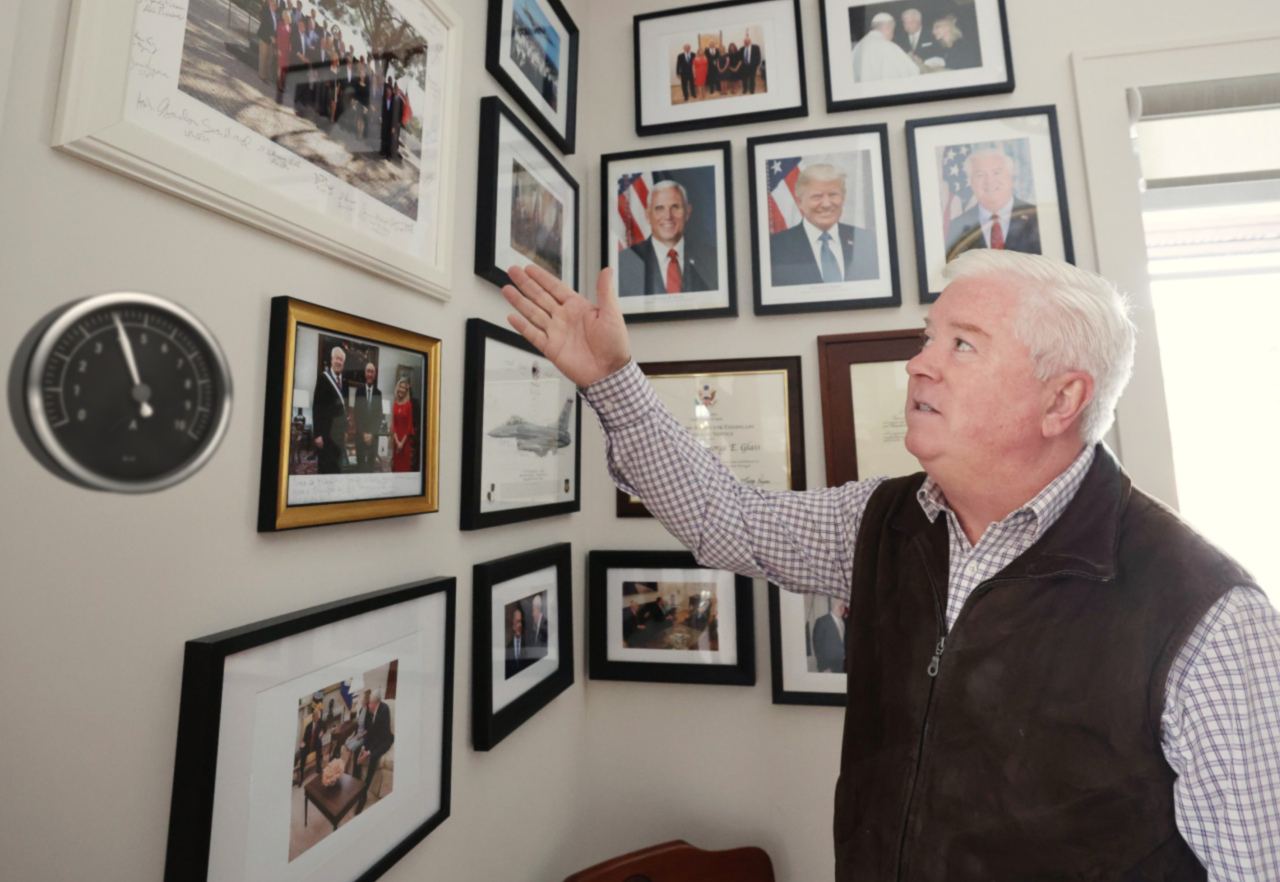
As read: {"value": 4, "unit": "A"}
